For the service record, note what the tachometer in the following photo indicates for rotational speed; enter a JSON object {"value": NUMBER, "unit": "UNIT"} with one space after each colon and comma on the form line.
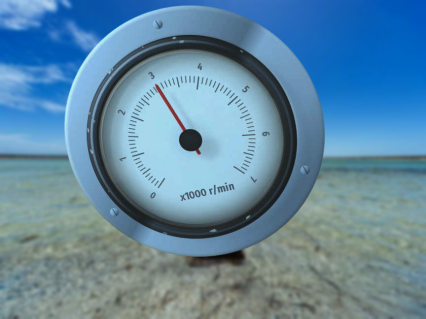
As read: {"value": 3000, "unit": "rpm"}
